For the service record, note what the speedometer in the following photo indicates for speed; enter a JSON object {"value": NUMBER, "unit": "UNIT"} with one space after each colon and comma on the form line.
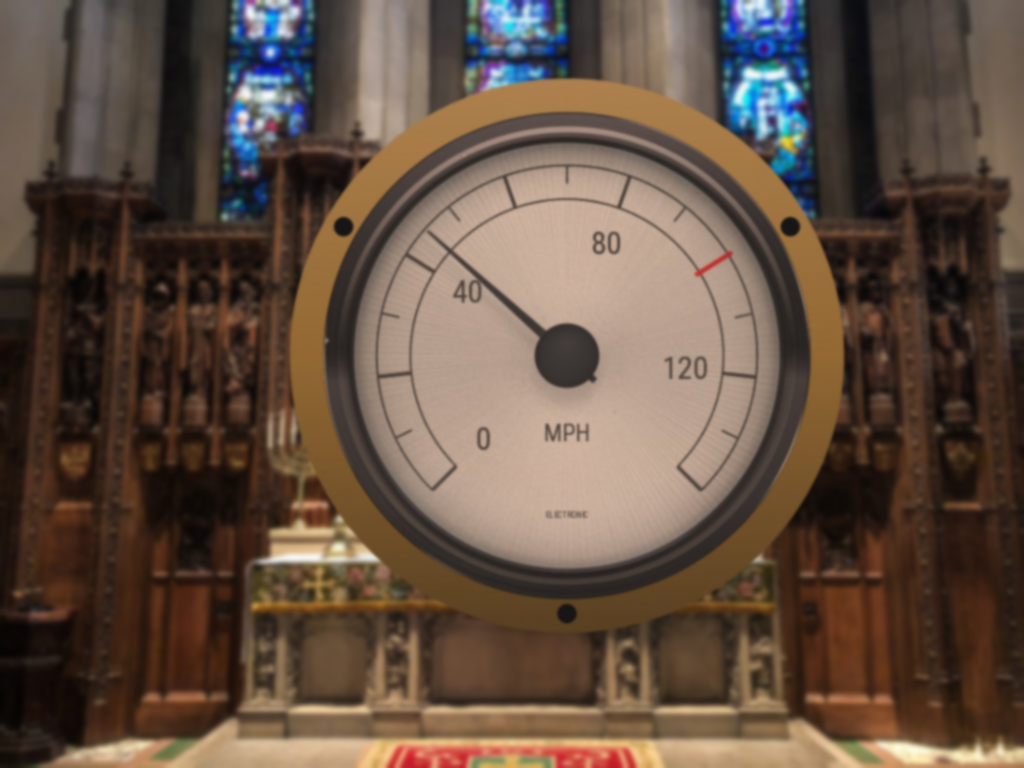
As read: {"value": 45, "unit": "mph"}
